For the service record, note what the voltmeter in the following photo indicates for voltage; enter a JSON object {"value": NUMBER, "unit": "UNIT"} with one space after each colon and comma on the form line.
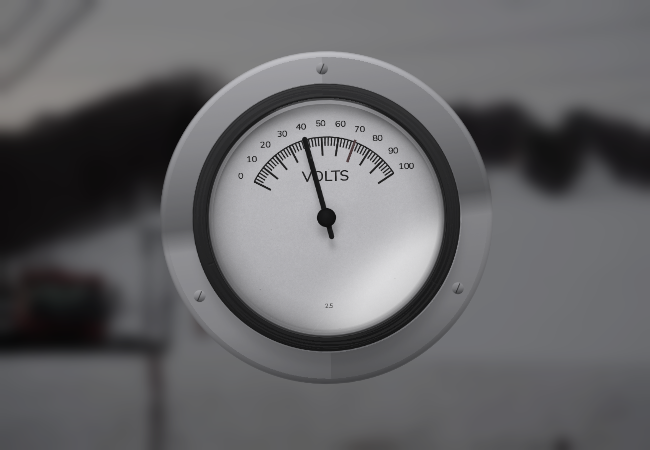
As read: {"value": 40, "unit": "V"}
